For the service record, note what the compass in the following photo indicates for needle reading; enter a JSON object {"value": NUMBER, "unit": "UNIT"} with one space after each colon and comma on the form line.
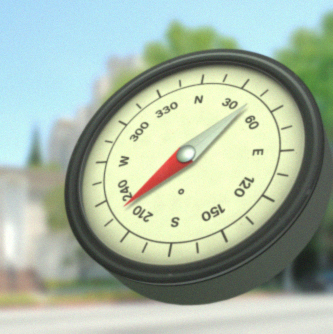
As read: {"value": 225, "unit": "°"}
